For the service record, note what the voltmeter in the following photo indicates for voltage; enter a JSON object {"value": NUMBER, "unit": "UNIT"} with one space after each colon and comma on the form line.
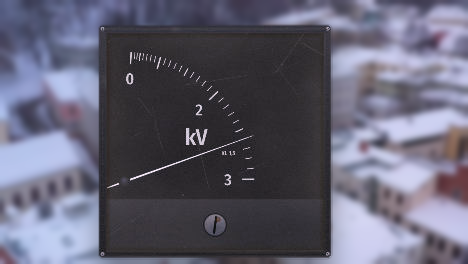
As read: {"value": 2.6, "unit": "kV"}
